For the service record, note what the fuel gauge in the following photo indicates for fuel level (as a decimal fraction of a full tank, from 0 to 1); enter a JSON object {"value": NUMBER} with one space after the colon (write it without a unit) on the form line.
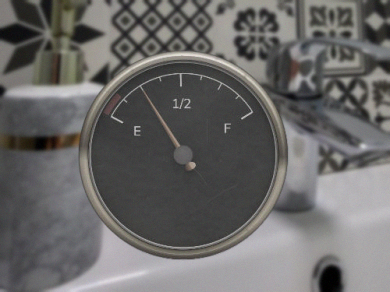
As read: {"value": 0.25}
